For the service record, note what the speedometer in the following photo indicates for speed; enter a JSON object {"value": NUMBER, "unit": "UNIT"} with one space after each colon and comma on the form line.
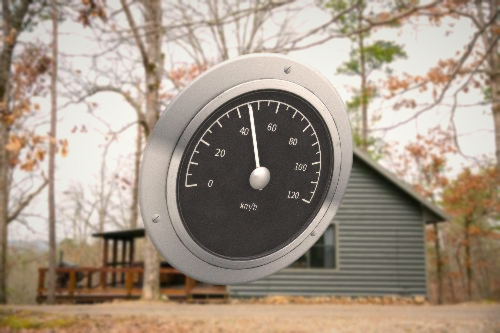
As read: {"value": 45, "unit": "km/h"}
